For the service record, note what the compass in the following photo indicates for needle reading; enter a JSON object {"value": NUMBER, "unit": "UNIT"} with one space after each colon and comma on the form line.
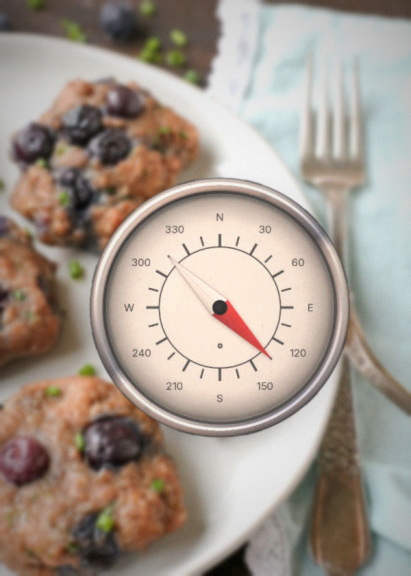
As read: {"value": 135, "unit": "°"}
